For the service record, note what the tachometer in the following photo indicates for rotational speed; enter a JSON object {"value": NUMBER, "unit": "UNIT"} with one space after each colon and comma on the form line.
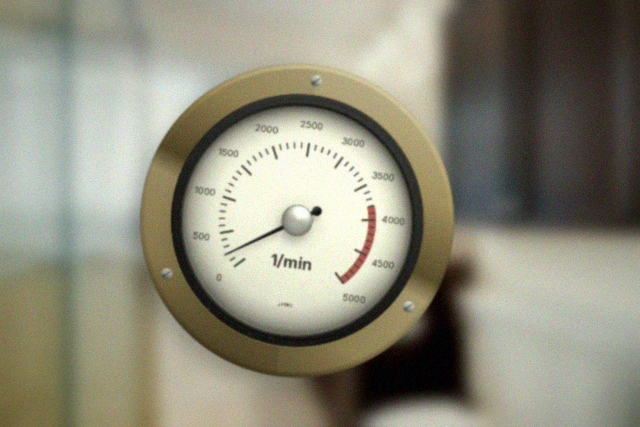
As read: {"value": 200, "unit": "rpm"}
